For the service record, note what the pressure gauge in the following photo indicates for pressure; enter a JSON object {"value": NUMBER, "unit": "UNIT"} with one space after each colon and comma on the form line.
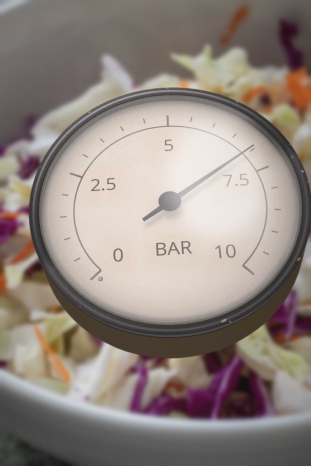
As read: {"value": 7, "unit": "bar"}
